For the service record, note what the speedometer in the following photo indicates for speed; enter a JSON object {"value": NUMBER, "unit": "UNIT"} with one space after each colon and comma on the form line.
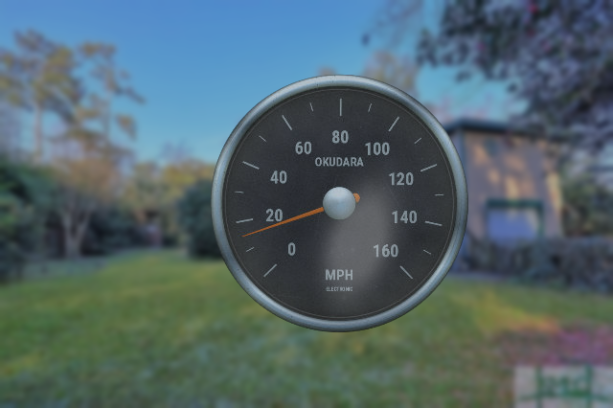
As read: {"value": 15, "unit": "mph"}
